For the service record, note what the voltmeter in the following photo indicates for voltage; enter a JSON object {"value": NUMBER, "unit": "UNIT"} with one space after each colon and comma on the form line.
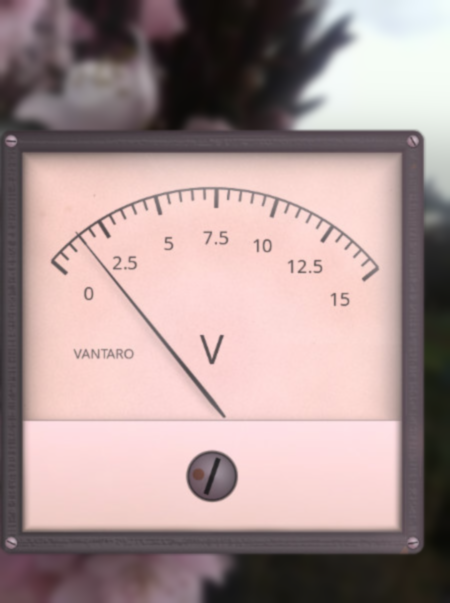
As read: {"value": 1.5, "unit": "V"}
